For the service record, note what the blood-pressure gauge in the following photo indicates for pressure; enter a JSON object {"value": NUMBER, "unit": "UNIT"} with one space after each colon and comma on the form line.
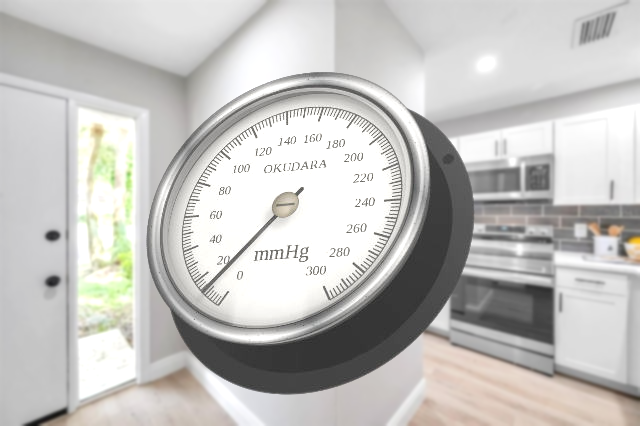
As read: {"value": 10, "unit": "mmHg"}
